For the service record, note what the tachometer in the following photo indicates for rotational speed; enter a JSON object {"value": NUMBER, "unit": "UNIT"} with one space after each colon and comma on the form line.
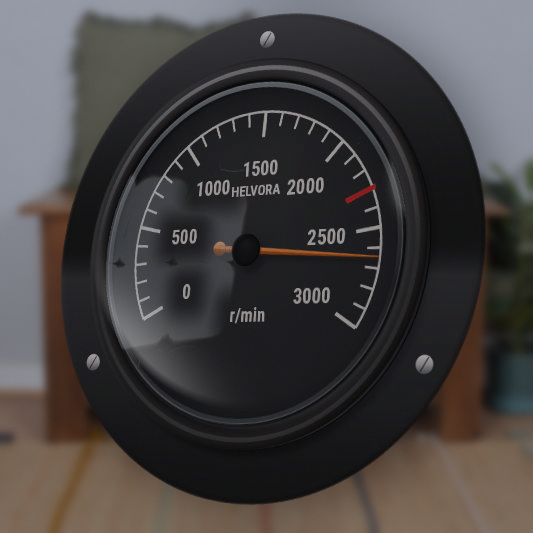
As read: {"value": 2650, "unit": "rpm"}
